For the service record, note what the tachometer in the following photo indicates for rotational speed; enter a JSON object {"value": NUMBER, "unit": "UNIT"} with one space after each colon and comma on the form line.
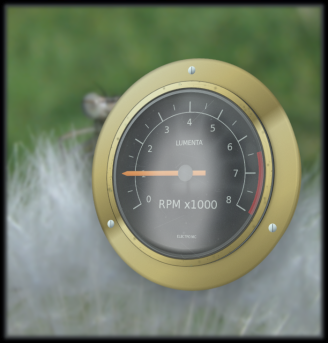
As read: {"value": 1000, "unit": "rpm"}
